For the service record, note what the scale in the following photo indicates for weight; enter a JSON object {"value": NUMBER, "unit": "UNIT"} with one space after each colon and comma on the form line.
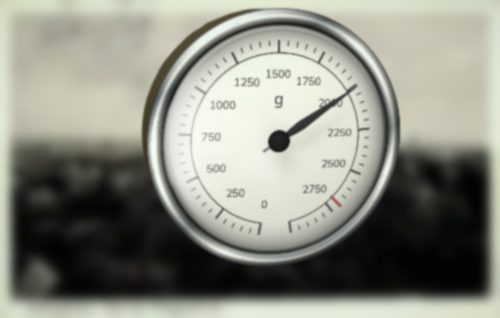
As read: {"value": 2000, "unit": "g"}
